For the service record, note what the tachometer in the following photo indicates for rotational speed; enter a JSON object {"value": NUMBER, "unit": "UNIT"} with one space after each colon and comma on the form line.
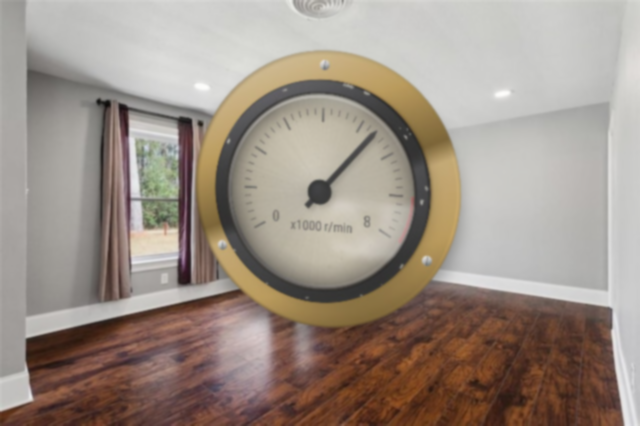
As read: {"value": 5400, "unit": "rpm"}
